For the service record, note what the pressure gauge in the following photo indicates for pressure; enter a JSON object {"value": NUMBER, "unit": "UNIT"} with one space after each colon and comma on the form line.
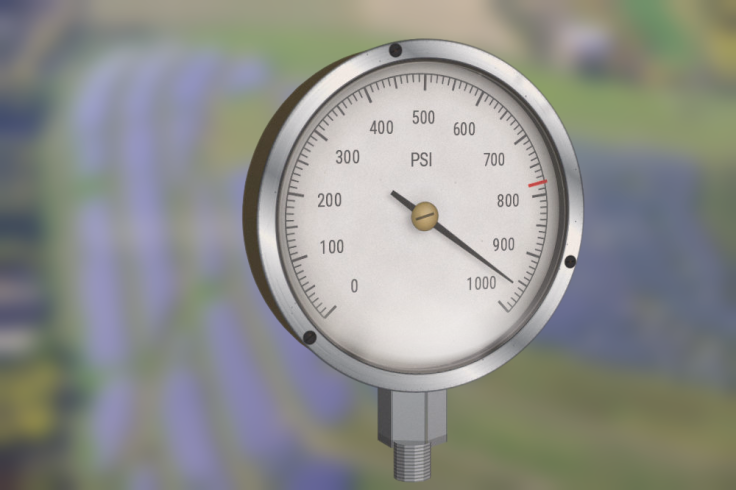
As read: {"value": 960, "unit": "psi"}
